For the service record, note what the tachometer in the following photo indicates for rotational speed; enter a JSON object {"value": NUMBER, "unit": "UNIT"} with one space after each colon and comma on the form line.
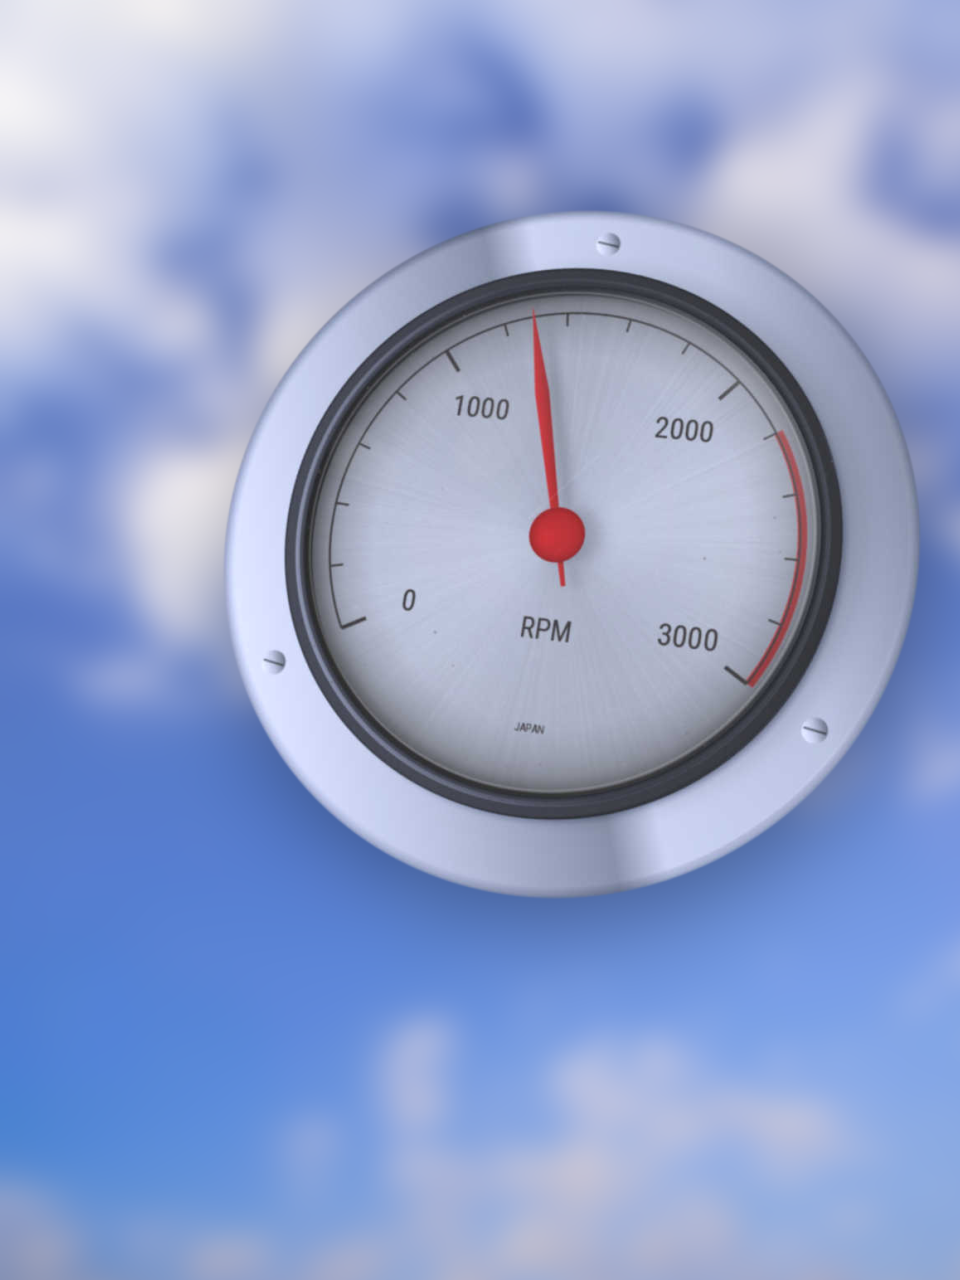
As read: {"value": 1300, "unit": "rpm"}
